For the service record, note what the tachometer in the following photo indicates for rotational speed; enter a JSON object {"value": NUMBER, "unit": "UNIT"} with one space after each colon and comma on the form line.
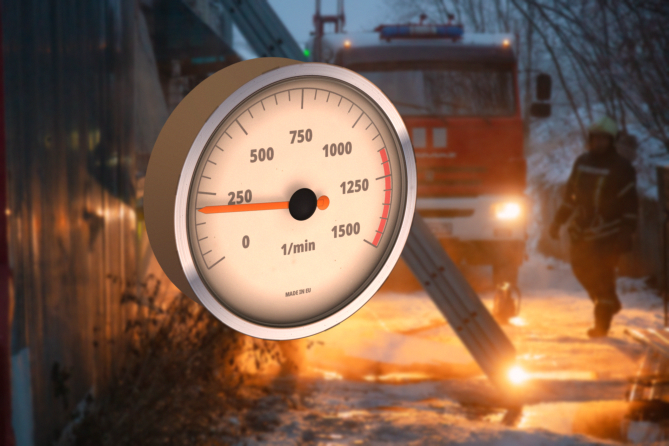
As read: {"value": 200, "unit": "rpm"}
